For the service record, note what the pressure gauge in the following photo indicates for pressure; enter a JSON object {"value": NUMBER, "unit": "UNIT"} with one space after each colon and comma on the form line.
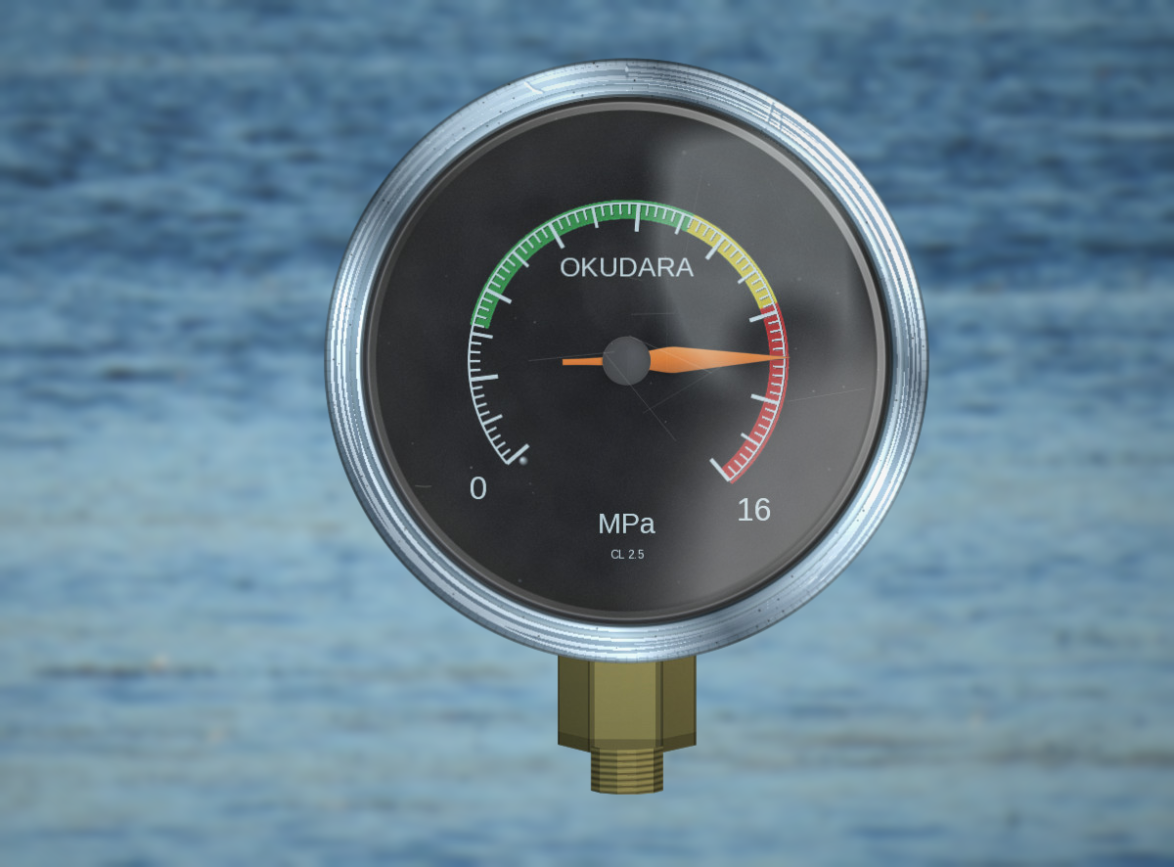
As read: {"value": 13, "unit": "MPa"}
